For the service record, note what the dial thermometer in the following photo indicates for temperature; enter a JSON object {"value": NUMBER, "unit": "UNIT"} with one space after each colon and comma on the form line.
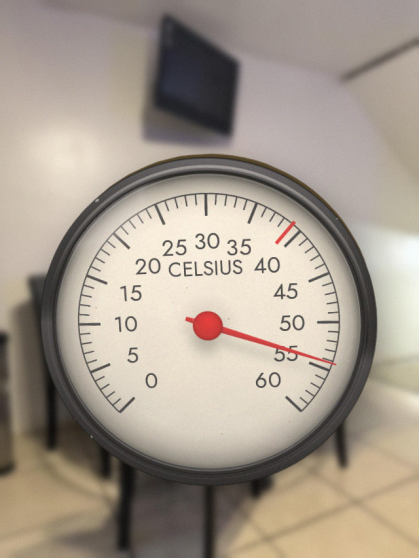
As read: {"value": 54, "unit": "°C"}
